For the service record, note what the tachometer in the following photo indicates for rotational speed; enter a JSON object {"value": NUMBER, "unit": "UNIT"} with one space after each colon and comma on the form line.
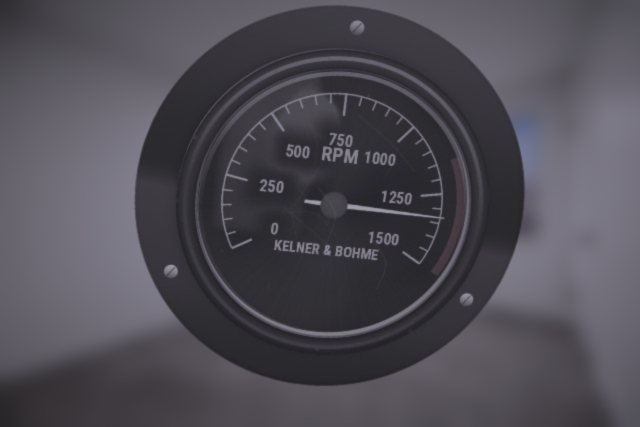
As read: {"value": 1325, "unit": "rpm"}
